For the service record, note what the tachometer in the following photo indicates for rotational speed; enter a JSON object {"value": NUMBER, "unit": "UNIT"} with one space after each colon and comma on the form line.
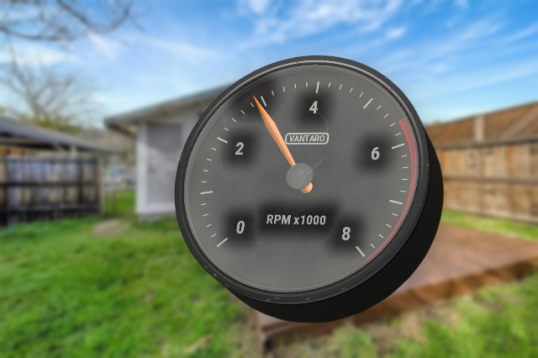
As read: {"value": 2900, "unit": "rpm"}
